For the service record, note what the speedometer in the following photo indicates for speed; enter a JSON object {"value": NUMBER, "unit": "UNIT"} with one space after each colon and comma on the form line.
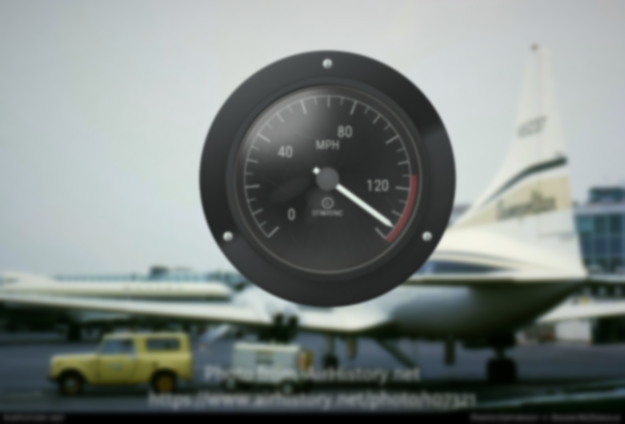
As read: {"value": 135, "unit": "mph"}
